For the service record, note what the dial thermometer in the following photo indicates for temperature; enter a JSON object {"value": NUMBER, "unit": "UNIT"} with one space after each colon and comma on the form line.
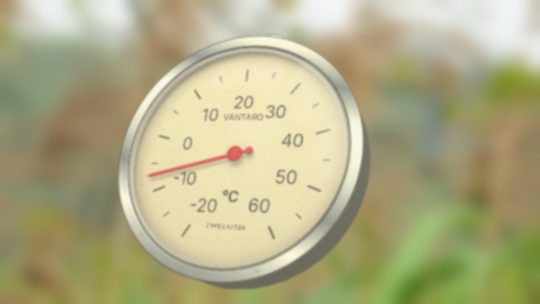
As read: {"value": -7.5, "unit": "°C"}
